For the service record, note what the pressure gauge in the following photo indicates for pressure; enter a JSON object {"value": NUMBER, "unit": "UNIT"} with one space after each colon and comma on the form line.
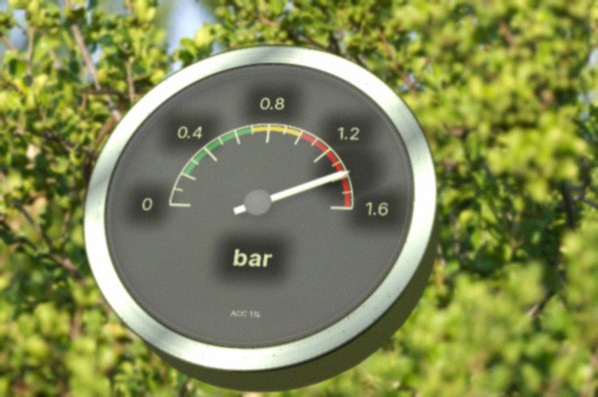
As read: {"value": 1.4, "unit": "bar"}
